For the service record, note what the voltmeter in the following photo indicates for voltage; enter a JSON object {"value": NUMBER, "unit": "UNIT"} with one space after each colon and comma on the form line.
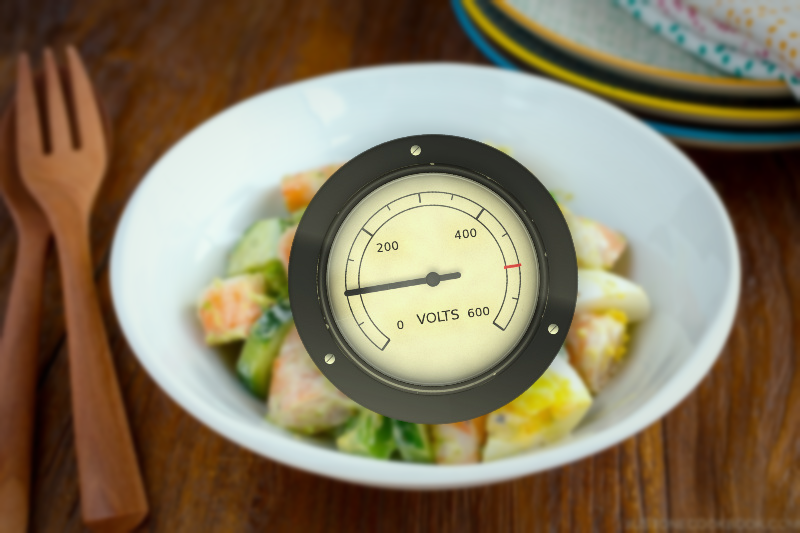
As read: {"value": 100, "unit": "V"}
